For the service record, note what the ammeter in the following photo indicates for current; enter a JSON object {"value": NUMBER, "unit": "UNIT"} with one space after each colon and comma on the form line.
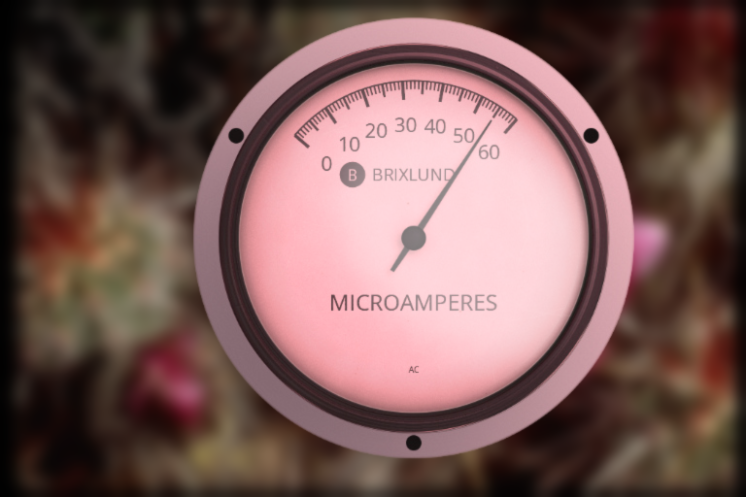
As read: {"value": 55, "unit": "µA"}
